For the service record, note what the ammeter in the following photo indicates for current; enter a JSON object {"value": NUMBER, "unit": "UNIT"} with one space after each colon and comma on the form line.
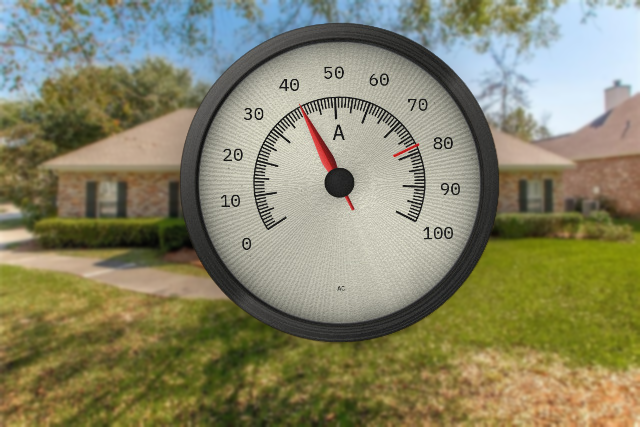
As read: {"value": 40, "unit": "A"}
